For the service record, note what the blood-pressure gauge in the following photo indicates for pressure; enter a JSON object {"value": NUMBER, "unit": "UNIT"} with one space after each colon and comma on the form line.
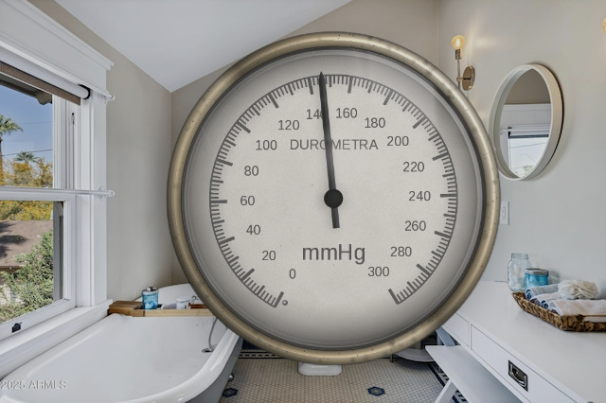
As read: {"value": 146, "unit": "mmHg"}
